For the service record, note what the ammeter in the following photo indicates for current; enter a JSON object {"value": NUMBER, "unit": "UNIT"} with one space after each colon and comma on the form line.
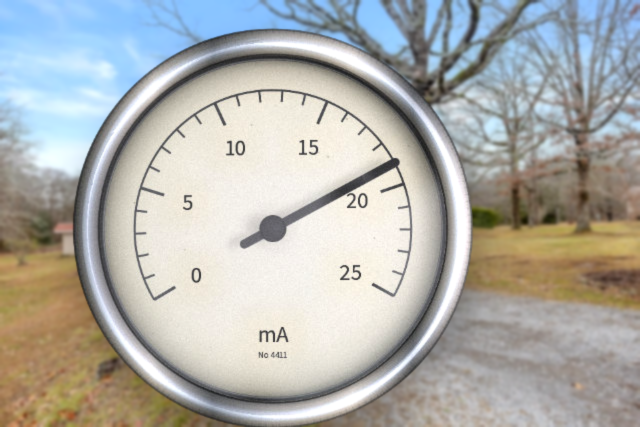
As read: {"value": 19, "unit": "mA"}
